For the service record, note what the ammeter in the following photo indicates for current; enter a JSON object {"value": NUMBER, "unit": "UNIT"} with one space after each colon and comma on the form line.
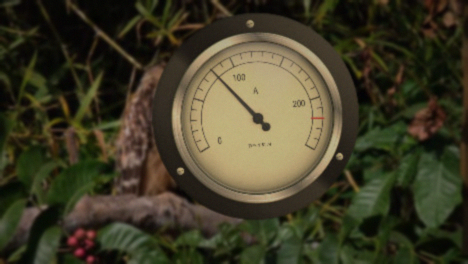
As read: {"value": 80, "unit": "A"}
